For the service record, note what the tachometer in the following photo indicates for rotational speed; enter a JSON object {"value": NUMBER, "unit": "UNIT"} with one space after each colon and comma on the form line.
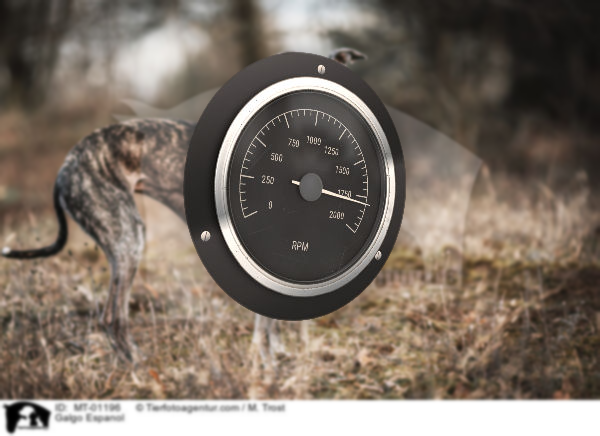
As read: {"value": 1800, "unit": "rpm"}
